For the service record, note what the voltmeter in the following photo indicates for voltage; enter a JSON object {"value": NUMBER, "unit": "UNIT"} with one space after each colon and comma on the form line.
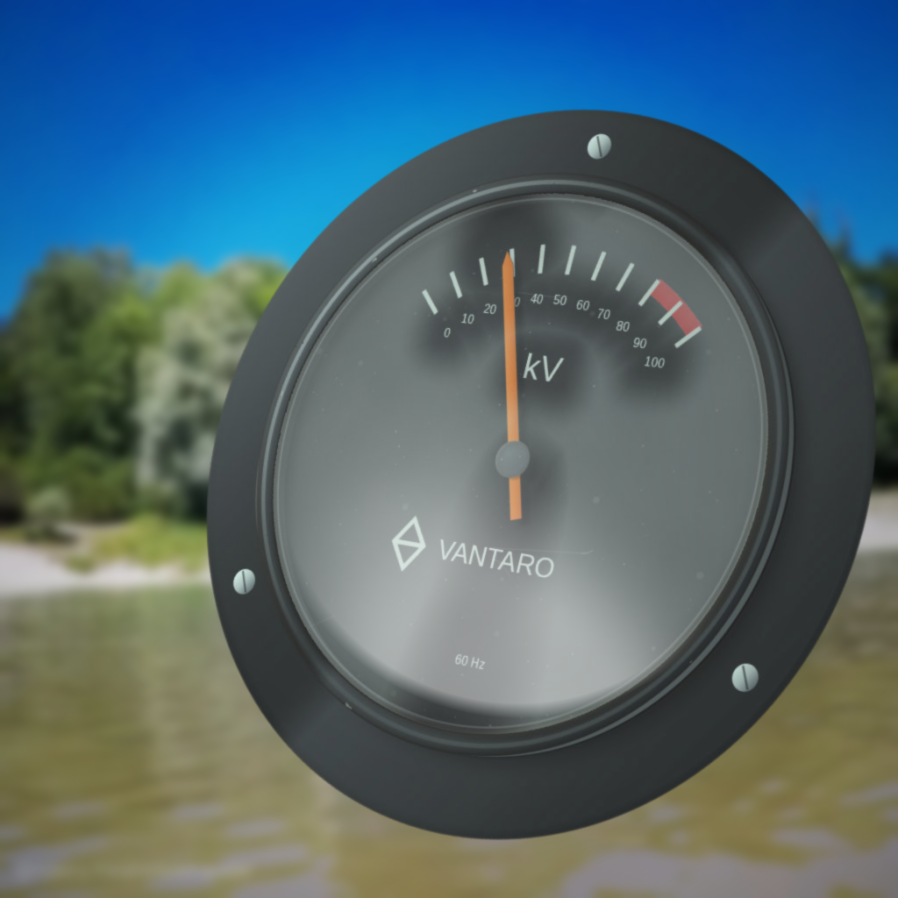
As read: {"value": 30, "unit": "kV"}
